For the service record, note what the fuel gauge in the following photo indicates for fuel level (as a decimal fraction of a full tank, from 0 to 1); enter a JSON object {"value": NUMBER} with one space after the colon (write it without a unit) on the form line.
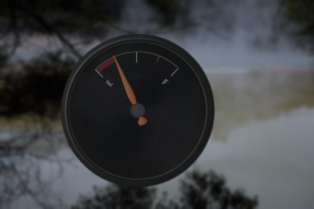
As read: {"value": 0.25}
